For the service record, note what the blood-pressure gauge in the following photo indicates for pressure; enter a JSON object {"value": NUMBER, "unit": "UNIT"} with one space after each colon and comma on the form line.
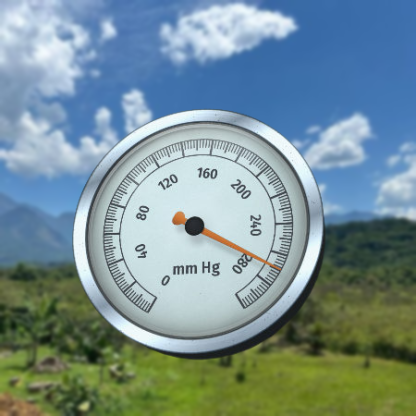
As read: {"value": 270, "unit": "mmHg"}
